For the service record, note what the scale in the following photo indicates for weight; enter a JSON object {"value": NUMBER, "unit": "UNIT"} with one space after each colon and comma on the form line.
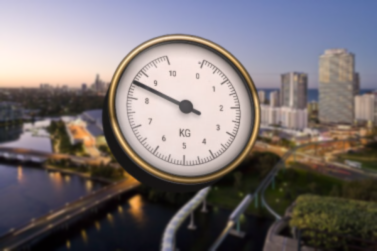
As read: {"value": 8.5, "unit": "kg"}
